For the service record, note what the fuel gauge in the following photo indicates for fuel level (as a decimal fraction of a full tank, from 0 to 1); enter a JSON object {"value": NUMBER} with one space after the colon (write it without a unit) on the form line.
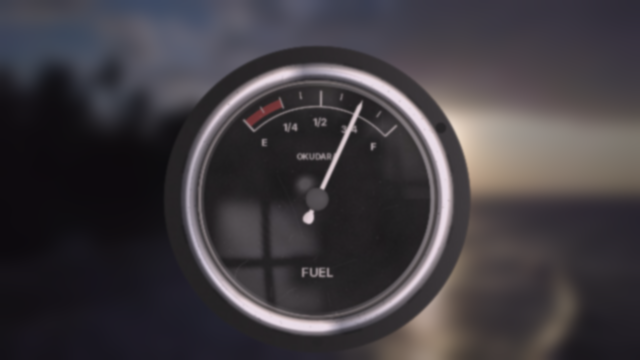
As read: {"value": 0.75}
